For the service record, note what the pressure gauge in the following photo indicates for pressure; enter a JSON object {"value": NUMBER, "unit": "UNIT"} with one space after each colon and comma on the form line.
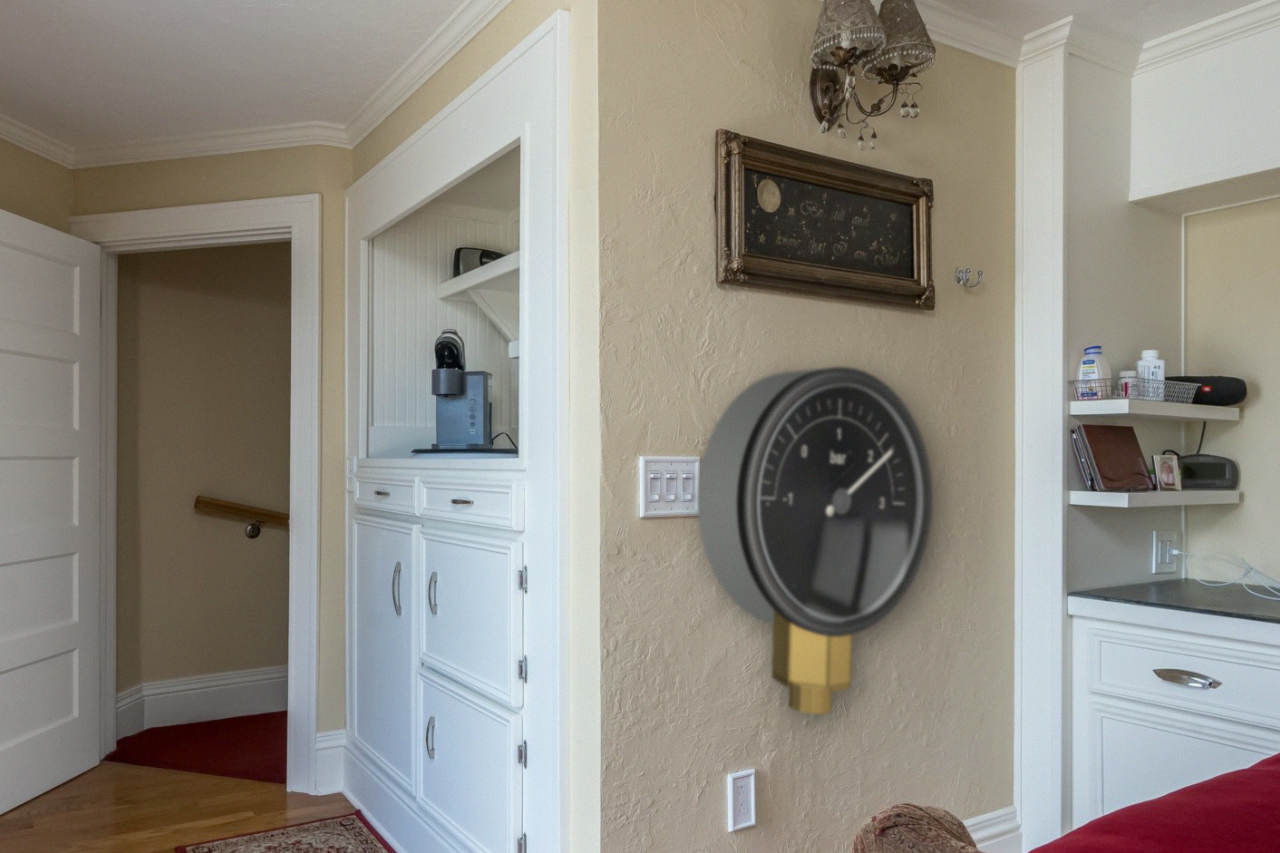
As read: {"value": 2.2, "unit": "bar"}
